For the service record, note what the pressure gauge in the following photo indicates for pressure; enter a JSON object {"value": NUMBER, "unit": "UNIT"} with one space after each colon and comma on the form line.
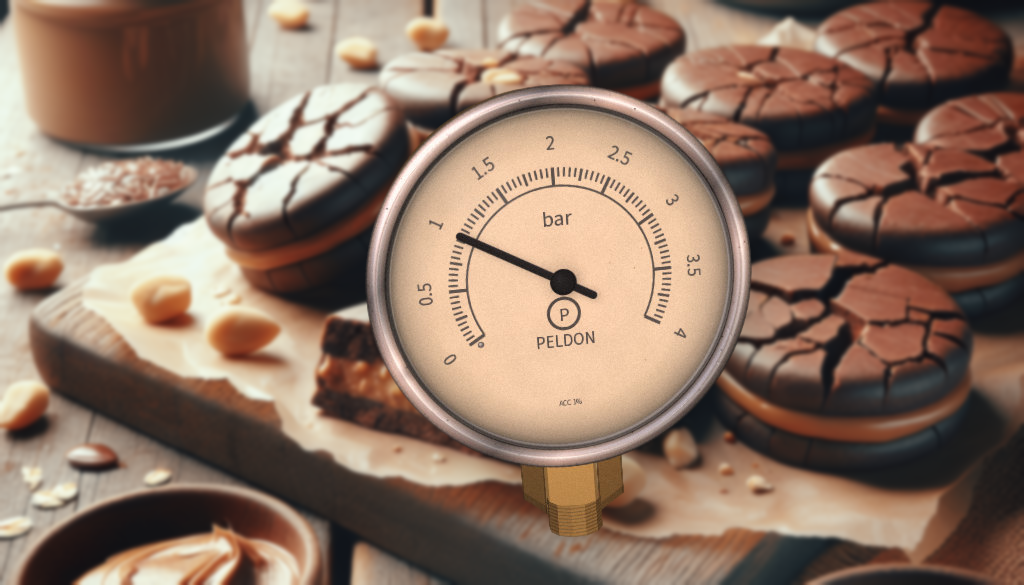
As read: {"value": 1, "unit": "bar"}
